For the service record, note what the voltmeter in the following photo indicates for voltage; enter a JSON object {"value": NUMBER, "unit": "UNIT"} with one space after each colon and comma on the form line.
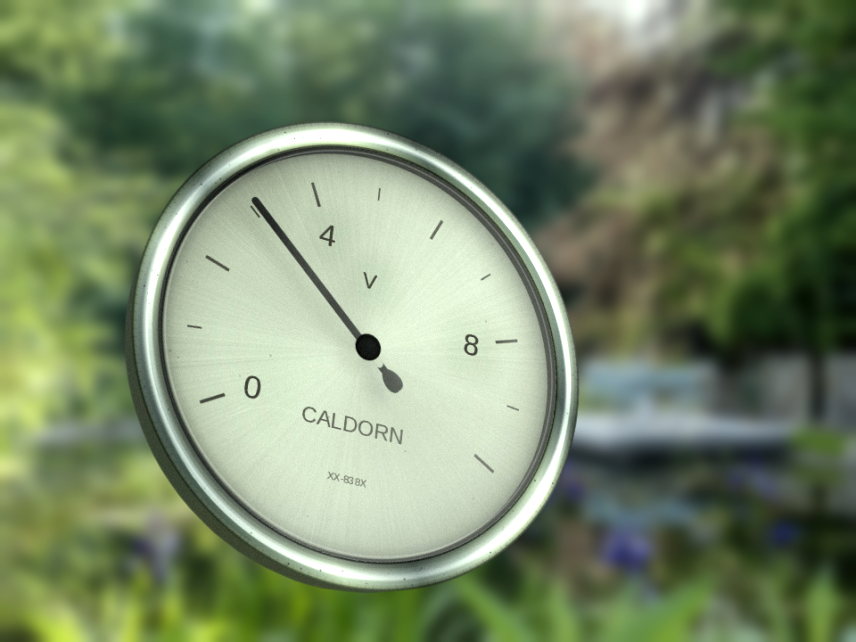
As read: {"value": 3, "unit": "V"}
